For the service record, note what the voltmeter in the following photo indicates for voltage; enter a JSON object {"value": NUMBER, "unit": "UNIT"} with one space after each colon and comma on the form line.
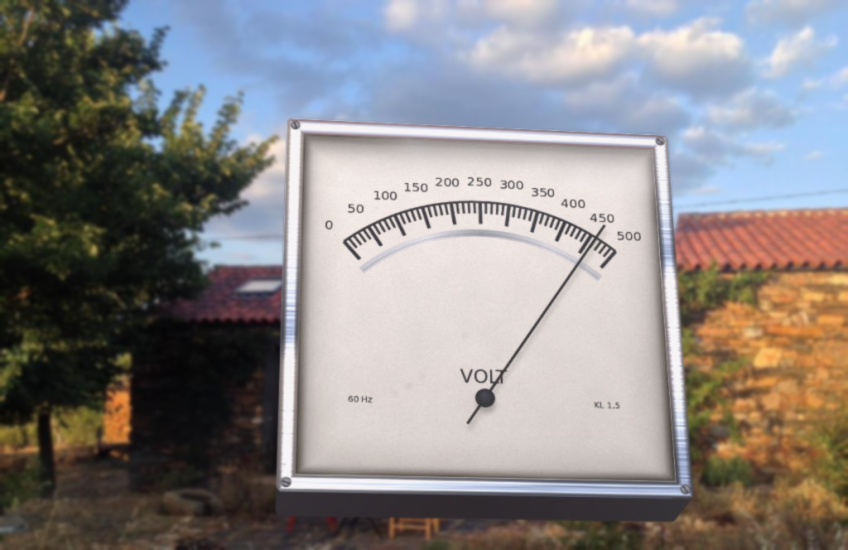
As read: {"value": 460, "unit": "V"}
